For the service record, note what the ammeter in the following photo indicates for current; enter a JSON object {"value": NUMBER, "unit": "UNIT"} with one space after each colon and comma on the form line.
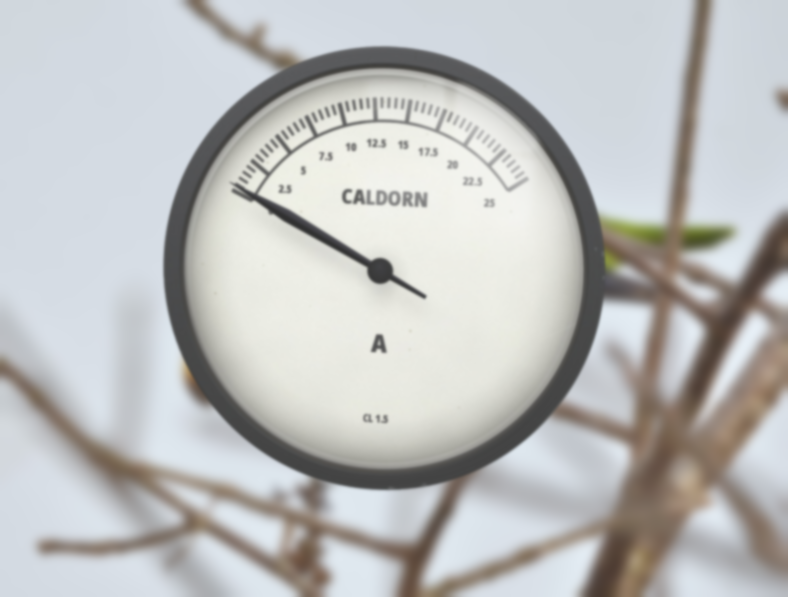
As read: {"value": 0.5, "unit": "A"}
